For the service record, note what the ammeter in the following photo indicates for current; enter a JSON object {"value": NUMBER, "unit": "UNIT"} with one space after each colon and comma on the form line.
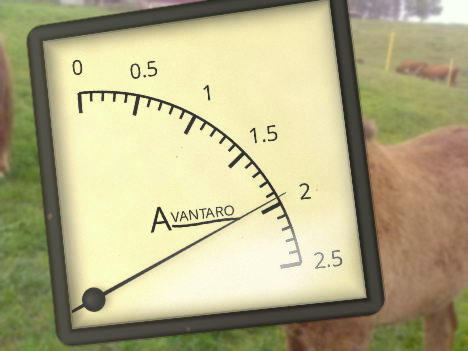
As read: {"value": 1.95, "unit": "A"}
